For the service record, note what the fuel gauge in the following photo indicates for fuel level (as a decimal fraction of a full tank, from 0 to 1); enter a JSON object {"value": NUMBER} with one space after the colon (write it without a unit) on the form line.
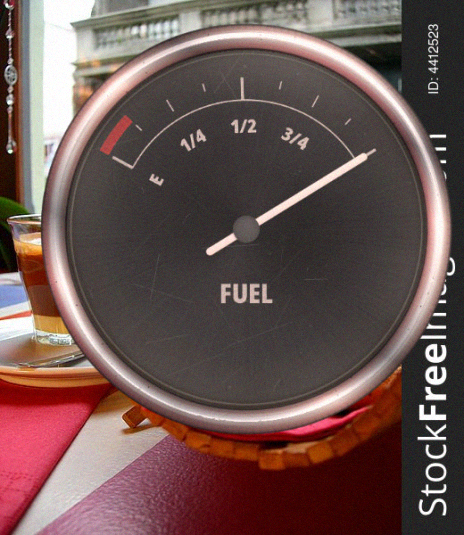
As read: {"value": 1}
